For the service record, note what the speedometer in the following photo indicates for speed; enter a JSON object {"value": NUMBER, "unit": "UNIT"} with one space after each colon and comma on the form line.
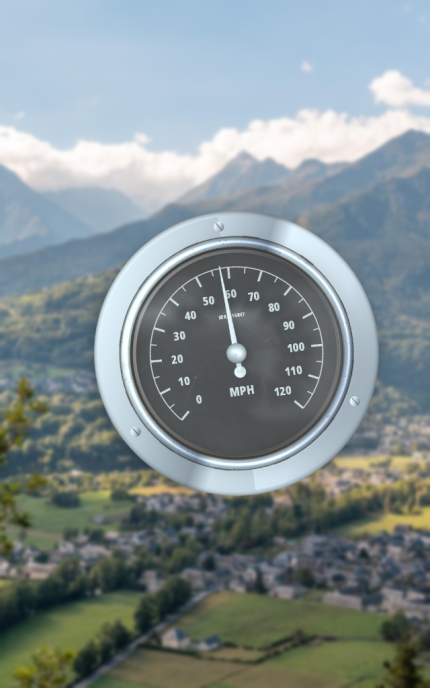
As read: {"value": 57.5, "unit": "mph"}
